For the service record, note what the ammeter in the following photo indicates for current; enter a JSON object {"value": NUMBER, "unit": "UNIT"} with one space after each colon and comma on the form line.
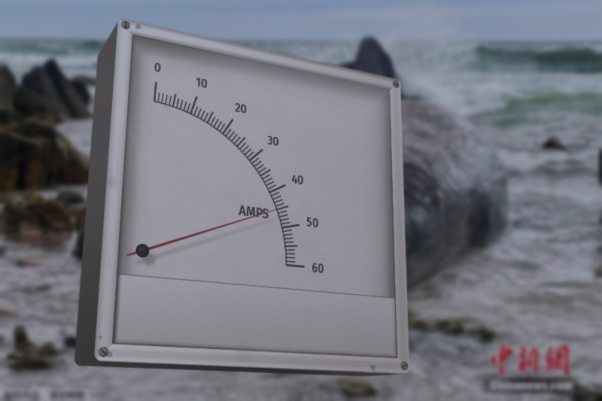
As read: {"value": 45, "unit": "A"}
